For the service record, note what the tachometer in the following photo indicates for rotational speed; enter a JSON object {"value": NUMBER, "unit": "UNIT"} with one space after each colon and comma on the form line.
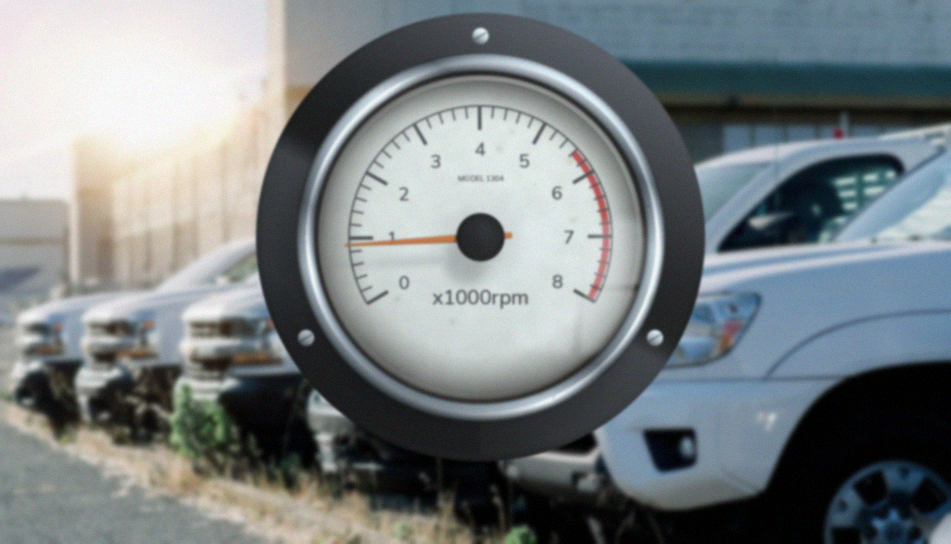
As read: {"value": 900, "unit": "rpm"}
